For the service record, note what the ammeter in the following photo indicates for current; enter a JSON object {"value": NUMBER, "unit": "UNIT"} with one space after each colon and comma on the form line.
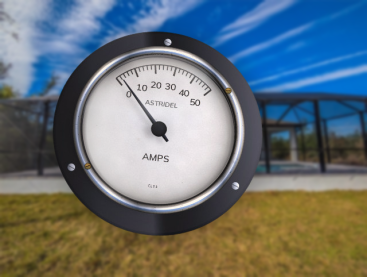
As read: {"value": 2, "unit": "A"}
